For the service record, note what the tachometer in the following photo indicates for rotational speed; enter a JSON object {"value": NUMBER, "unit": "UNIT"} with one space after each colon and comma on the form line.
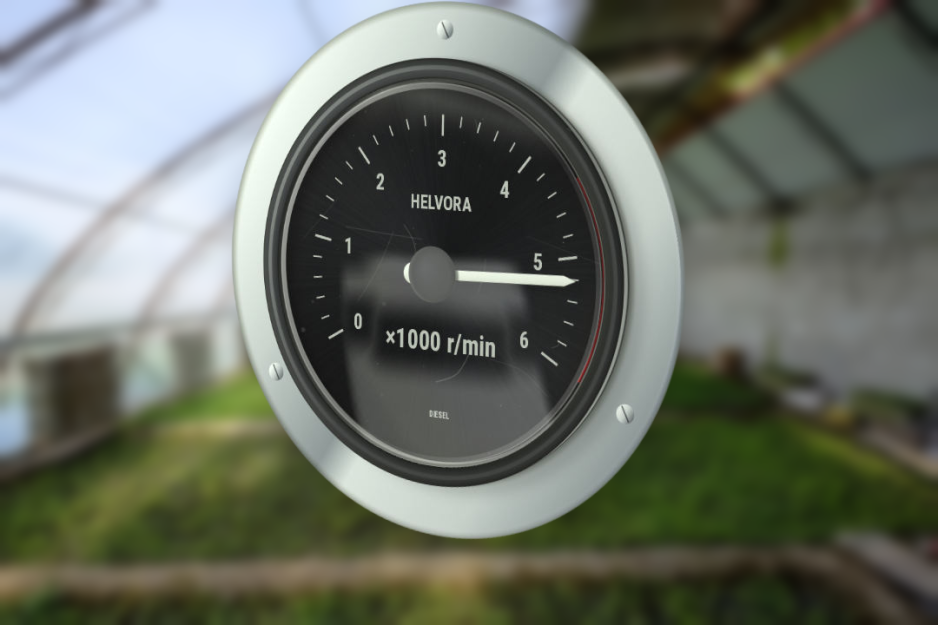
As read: {"value": 5200, "unit": "rpm"}
